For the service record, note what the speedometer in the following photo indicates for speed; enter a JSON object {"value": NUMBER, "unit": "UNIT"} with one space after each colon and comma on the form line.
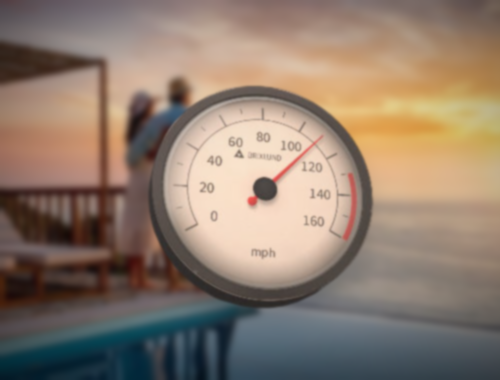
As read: {"value": 110, "unit": "mph"}
